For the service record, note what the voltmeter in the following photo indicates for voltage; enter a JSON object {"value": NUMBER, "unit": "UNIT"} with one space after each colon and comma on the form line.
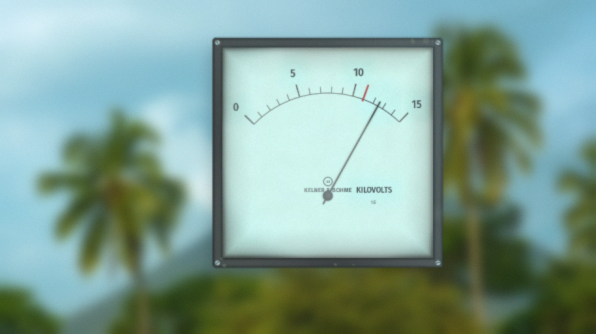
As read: {"value": 12.5, "unit": "kV"}
